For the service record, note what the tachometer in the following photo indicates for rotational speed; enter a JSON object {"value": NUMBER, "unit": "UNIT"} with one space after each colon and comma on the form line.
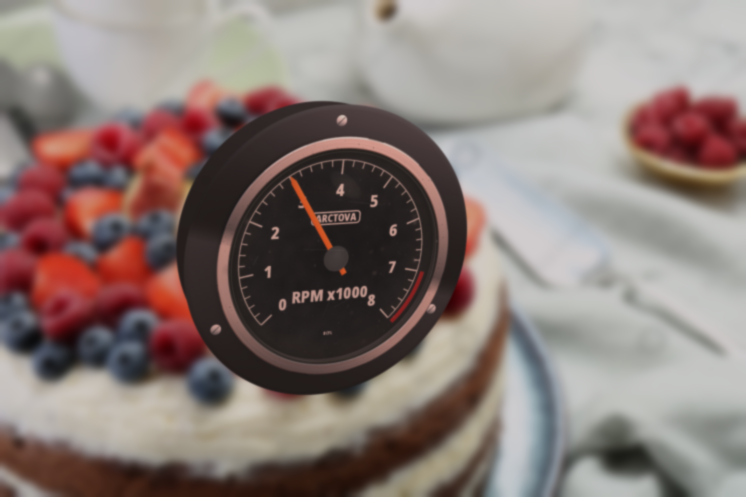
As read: {"value": 3000, "unit": "rpm"}
